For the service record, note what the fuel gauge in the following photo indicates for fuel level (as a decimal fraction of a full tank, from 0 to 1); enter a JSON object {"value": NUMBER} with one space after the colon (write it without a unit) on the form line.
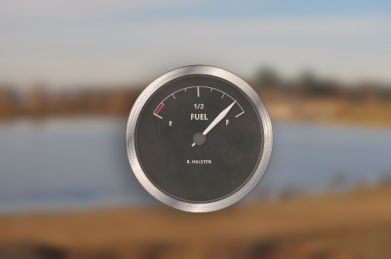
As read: {"value": 0.875}
